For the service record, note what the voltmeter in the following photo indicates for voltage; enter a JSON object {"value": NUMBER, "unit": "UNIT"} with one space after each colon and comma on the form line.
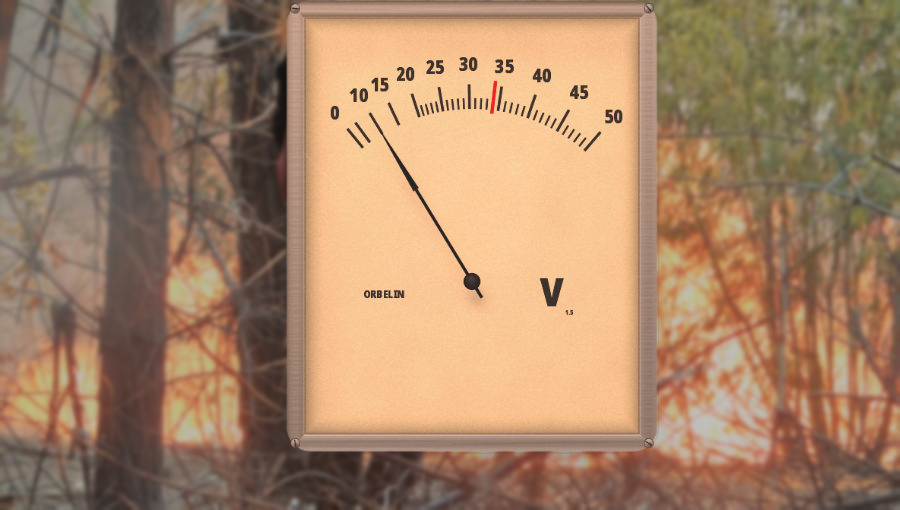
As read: {"value": 10, "unit": "V"}
